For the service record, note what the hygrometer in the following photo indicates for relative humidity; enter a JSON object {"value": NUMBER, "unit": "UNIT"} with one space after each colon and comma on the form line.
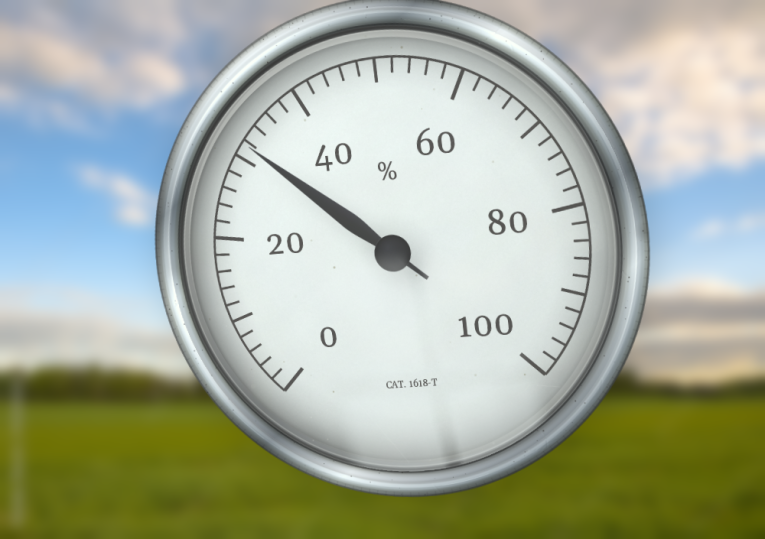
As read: {"value": 32, "unit": "%"}
